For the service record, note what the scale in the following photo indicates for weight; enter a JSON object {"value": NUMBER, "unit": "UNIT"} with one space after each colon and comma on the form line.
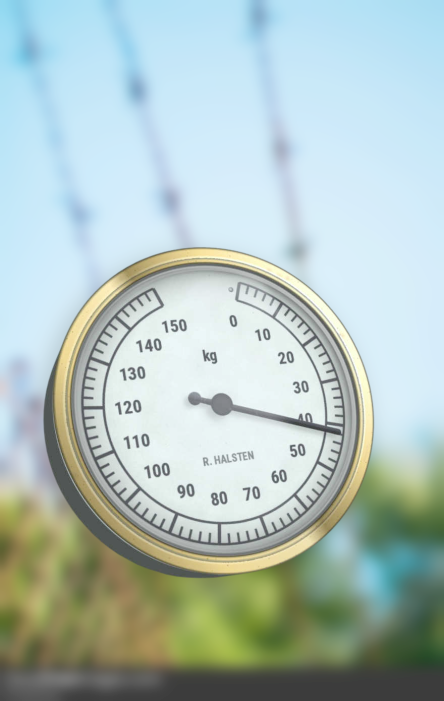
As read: {"value": 42, "unit": "kg"}
